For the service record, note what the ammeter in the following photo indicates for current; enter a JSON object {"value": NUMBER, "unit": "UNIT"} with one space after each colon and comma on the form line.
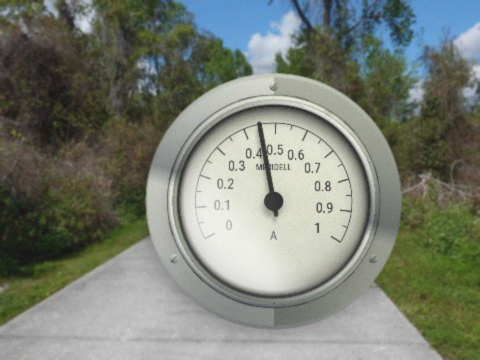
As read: {"value": 0.45, "unit": "A"}
